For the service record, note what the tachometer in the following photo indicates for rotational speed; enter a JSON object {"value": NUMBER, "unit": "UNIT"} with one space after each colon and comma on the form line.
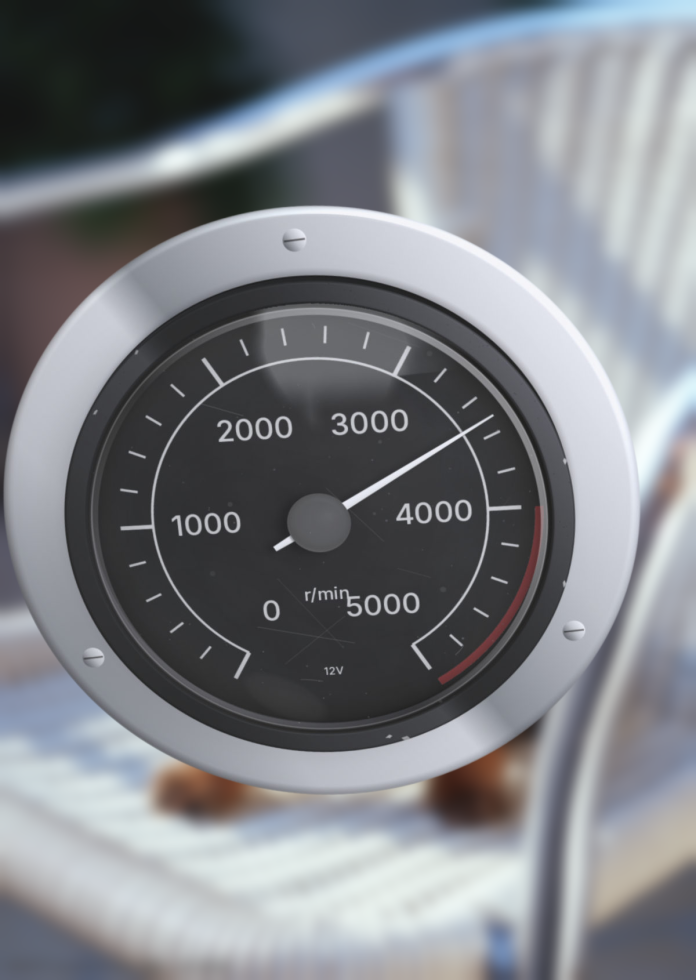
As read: {"value": 3500, "unit": "rpm"}
